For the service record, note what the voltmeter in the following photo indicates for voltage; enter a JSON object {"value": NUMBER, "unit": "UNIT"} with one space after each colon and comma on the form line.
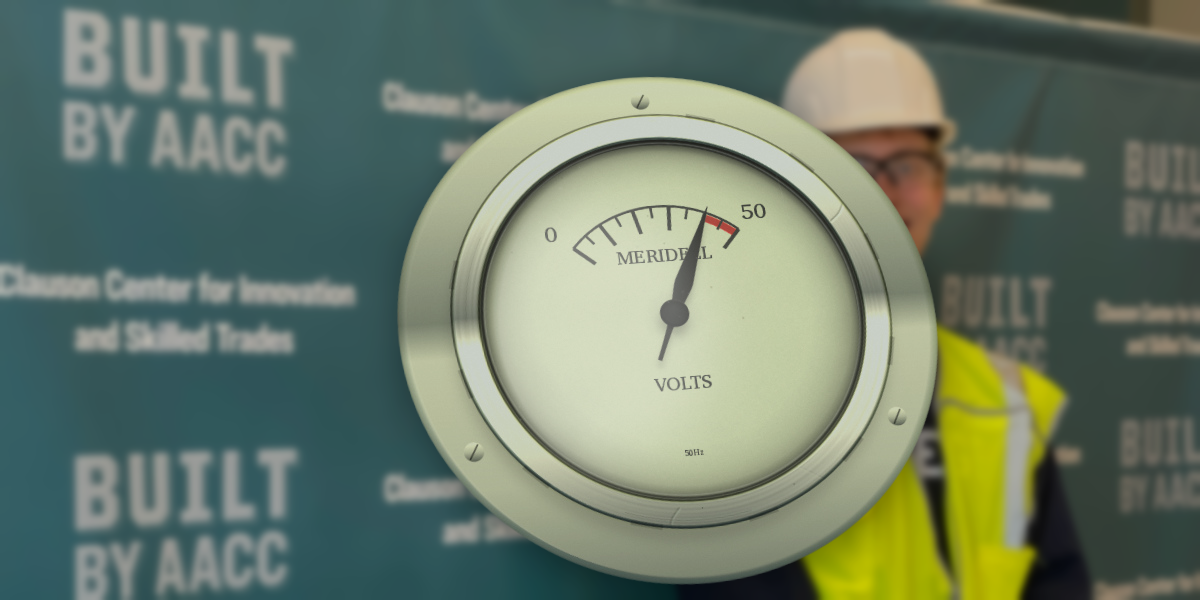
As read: {"value": 40, "unit": "V"}
